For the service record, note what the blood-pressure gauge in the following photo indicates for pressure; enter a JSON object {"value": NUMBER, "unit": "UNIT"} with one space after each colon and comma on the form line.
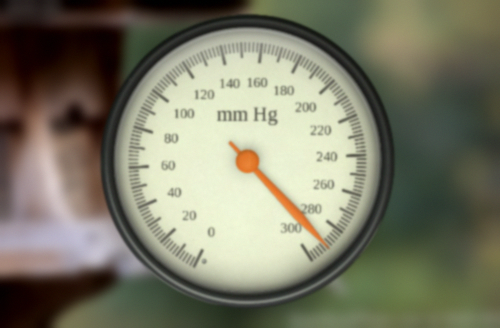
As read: {"value": 290, "unit": "mmHg"}
